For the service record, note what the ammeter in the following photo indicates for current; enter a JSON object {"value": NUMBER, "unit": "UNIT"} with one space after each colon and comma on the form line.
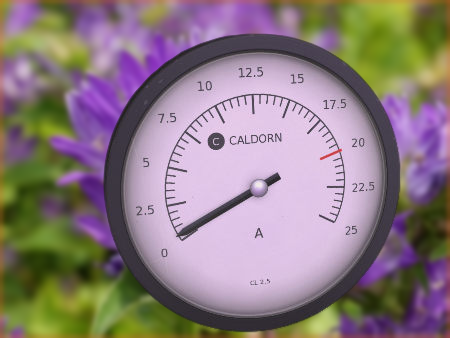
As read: {"value": 0.5, "unit": "A"}
